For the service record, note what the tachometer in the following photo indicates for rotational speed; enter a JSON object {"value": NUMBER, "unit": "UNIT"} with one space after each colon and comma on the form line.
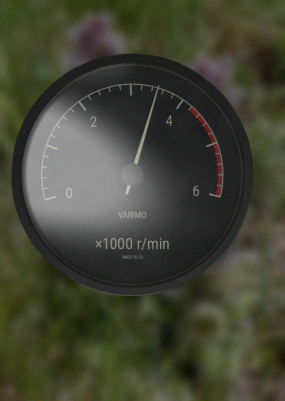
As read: {"value": 3500, "unit": "rpm"}
